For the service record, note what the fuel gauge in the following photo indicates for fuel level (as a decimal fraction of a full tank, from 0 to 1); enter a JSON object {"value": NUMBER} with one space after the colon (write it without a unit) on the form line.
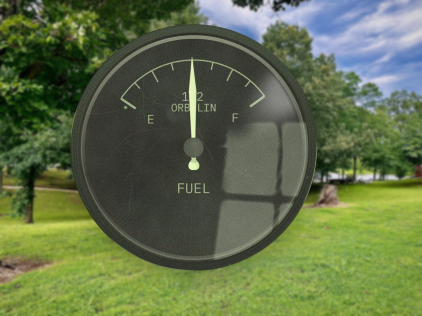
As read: {"value": 0.5}
